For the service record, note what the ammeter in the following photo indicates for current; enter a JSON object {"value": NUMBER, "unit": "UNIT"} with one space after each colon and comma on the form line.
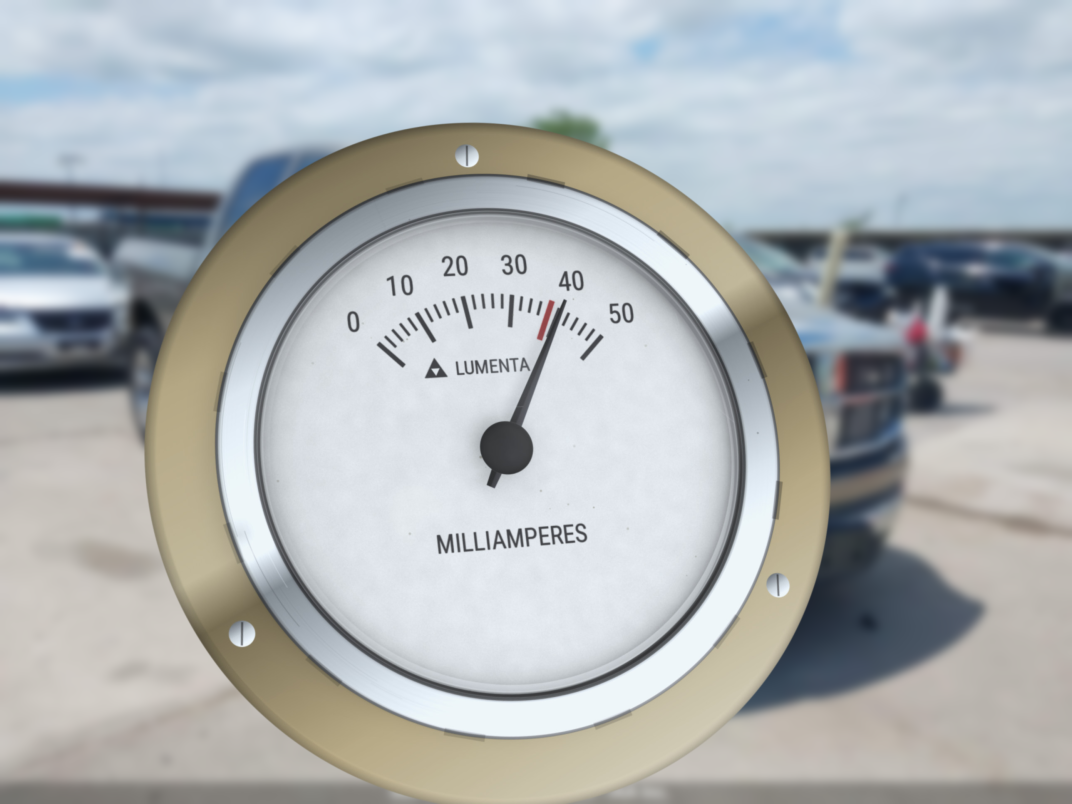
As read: {"value": 40, "unit": "mA"}
